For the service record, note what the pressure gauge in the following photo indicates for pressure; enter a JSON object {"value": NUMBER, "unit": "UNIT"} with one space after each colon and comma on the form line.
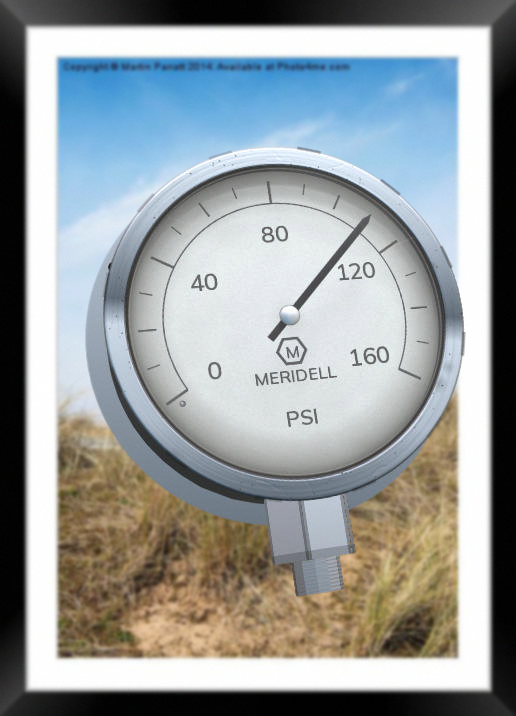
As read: {"value": 110, "unit": "psi"}
